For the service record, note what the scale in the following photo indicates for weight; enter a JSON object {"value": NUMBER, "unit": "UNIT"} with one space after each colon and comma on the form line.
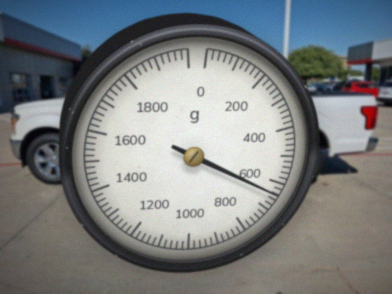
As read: {"value": 640, "unit": "g"}
